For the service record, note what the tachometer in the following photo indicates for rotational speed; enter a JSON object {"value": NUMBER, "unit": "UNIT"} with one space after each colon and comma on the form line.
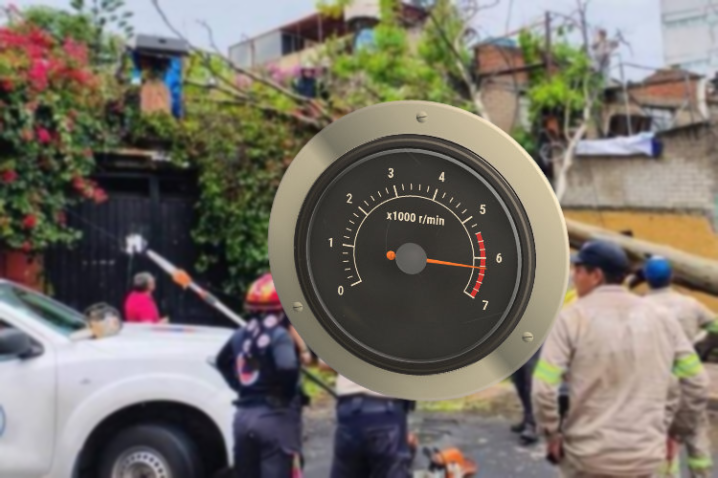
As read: {"value": 6200, "unit": "rpm"}
